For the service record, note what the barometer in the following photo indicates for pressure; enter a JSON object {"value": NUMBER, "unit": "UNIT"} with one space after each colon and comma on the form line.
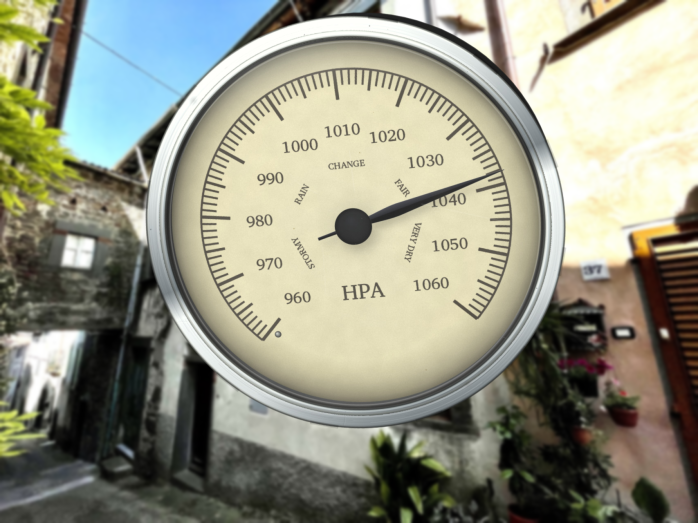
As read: {"value": 1038, "unit": "hPa"}
